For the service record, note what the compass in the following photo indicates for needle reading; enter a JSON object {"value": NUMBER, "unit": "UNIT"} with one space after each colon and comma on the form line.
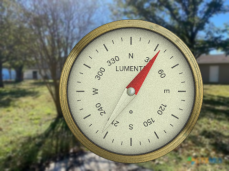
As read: {"value": 35, "unit": "°"}
